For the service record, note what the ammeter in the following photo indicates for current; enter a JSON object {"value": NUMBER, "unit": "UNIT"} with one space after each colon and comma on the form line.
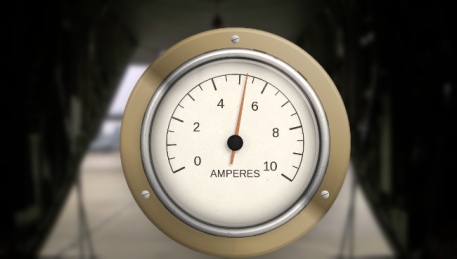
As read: {"value": 5.25, "unit": "A"}
